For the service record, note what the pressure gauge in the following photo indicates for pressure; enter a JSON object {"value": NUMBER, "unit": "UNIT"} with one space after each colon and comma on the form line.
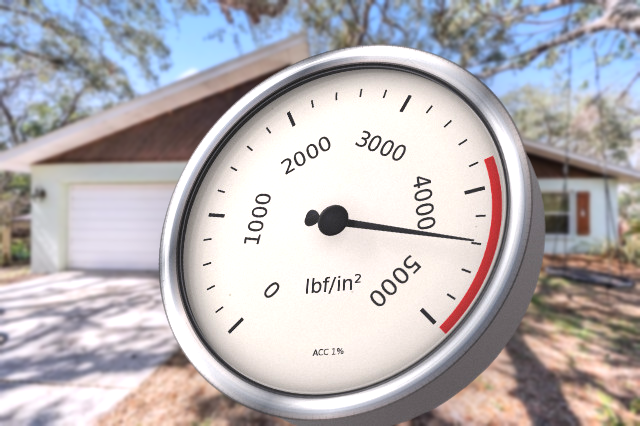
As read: {"value": 4400, "unit": "psi"}
